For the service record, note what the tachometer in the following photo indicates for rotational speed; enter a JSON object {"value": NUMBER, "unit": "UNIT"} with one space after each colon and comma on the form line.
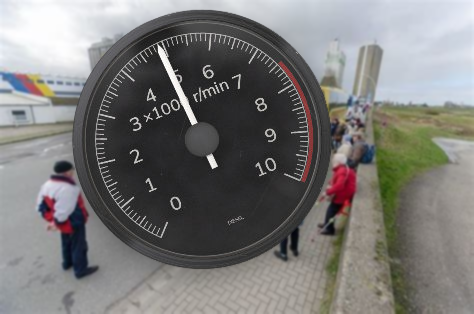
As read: {"value": 4900, "unit": "rpm"}
